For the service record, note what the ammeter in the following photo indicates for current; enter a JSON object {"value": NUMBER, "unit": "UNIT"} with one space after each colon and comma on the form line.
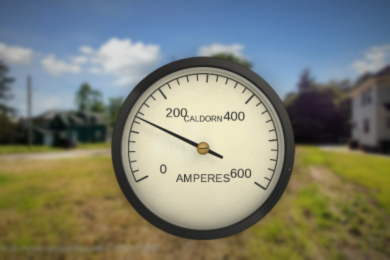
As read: {"value": 130, "unit": "A"}
